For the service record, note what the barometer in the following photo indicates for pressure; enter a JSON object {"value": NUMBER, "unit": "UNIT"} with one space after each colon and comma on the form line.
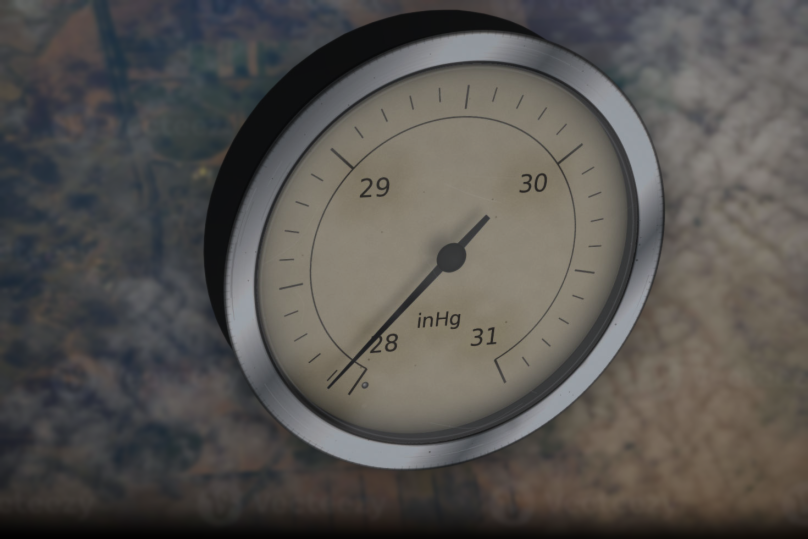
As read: {"value": 28.1, "unit": "inHg"}
